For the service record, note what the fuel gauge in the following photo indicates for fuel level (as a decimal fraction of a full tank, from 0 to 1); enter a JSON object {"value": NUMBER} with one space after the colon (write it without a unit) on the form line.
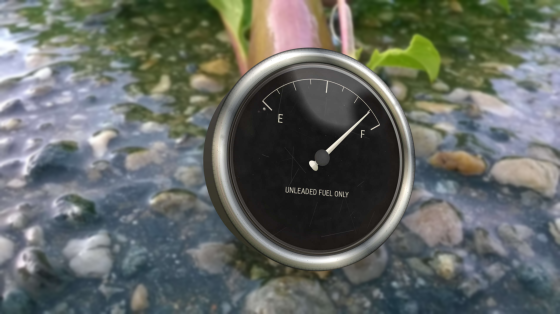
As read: {"value": 0.875}
